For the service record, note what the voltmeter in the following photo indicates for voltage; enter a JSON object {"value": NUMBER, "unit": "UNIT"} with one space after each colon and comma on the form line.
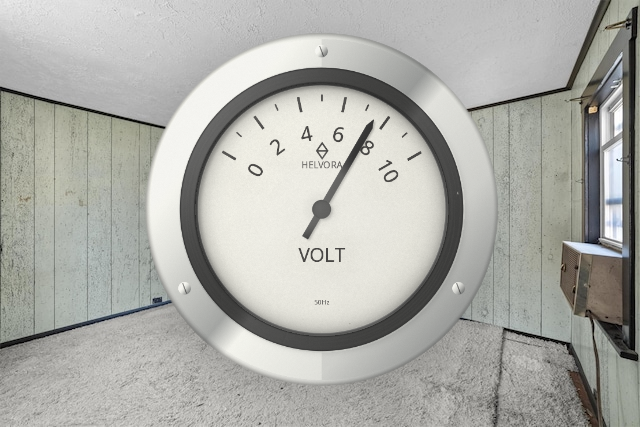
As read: {"value": 7.5, "unit": "V"}
